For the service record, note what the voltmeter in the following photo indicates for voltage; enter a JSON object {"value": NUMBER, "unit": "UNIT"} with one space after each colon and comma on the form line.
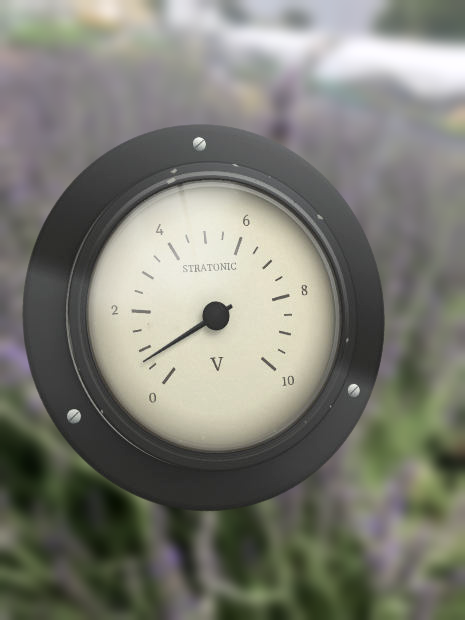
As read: {"value": 0.75, "unit": "V"}
